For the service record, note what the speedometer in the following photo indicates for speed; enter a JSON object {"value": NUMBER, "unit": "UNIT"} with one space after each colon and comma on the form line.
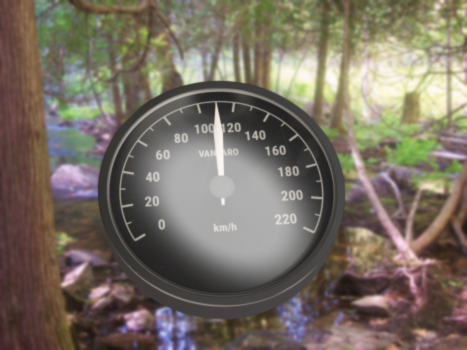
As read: {"value": 110, "unit": "km/h"}
